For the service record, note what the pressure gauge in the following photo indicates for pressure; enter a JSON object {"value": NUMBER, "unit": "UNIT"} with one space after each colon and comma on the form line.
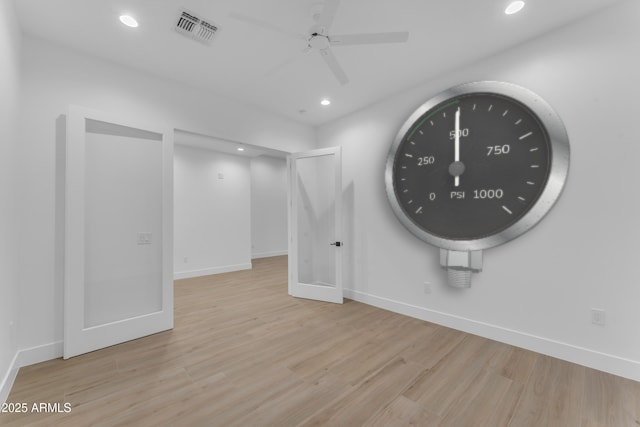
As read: {"value": 500, "unit": "psi"}
